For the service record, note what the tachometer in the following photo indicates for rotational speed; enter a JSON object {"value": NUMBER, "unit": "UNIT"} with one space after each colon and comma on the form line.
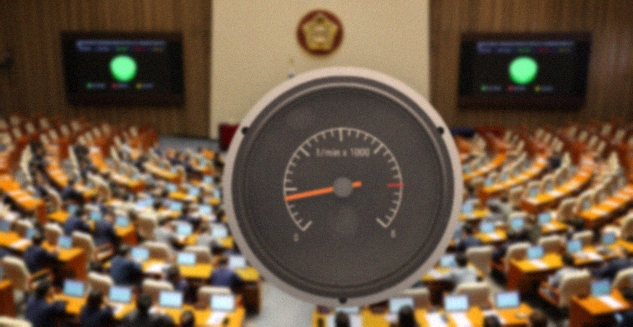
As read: {"value": 800, "unit": "rpm"}
